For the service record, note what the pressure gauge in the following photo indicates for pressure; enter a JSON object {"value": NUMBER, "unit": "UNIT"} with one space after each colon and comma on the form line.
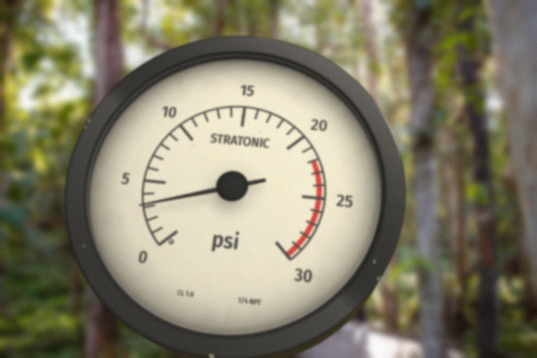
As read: {"value": 3, "unit": "psi"}
